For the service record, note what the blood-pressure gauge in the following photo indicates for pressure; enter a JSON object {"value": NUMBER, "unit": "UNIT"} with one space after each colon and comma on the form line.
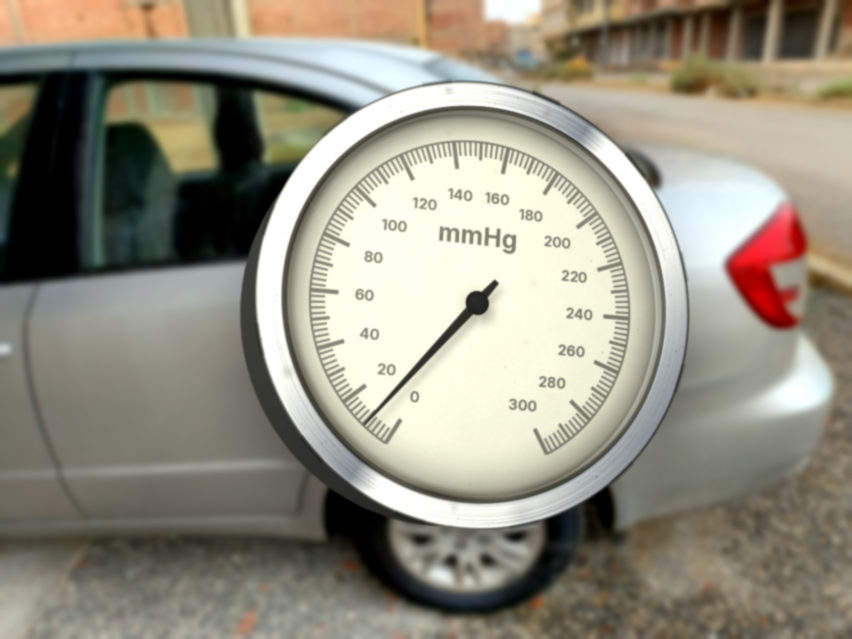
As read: {"value": 10, "unit": "mmHg"}
